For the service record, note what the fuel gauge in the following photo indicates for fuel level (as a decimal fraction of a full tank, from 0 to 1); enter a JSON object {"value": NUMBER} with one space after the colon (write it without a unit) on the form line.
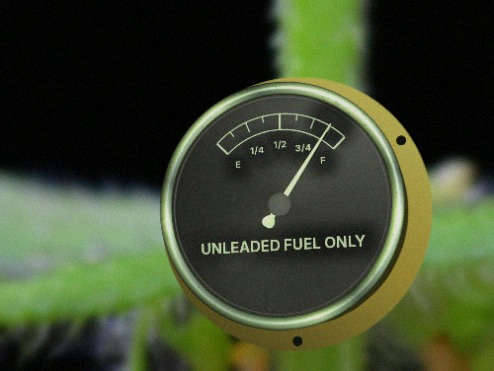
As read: {"value": 0.875}
